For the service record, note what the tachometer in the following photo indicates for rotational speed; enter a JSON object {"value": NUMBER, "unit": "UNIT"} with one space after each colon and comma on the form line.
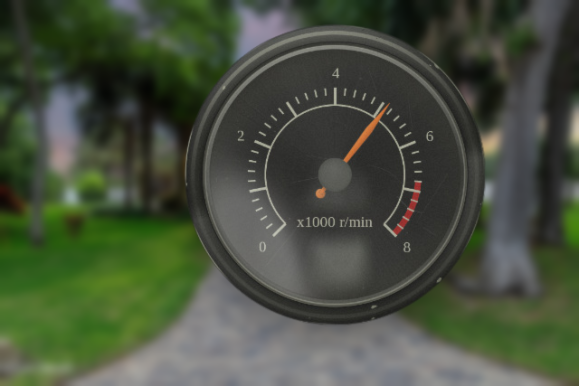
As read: {"value": 5100, "unit": "rpm"}
